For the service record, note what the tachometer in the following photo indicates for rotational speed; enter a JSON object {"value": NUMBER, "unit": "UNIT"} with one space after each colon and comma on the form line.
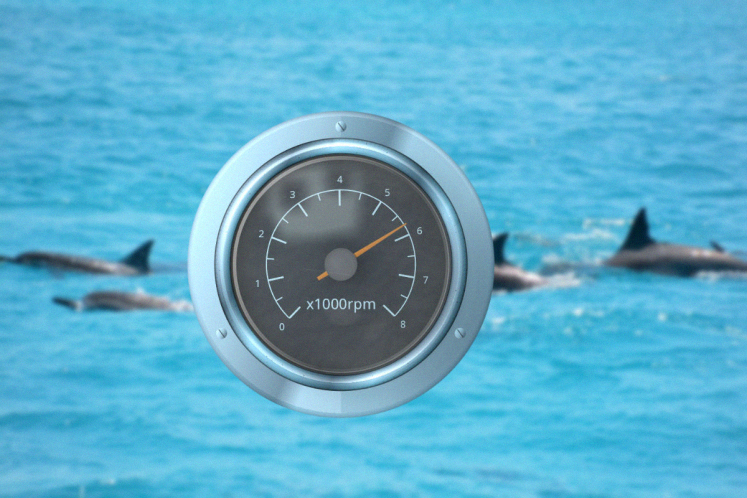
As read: {"value": 5750, "unit": "rpm"}
